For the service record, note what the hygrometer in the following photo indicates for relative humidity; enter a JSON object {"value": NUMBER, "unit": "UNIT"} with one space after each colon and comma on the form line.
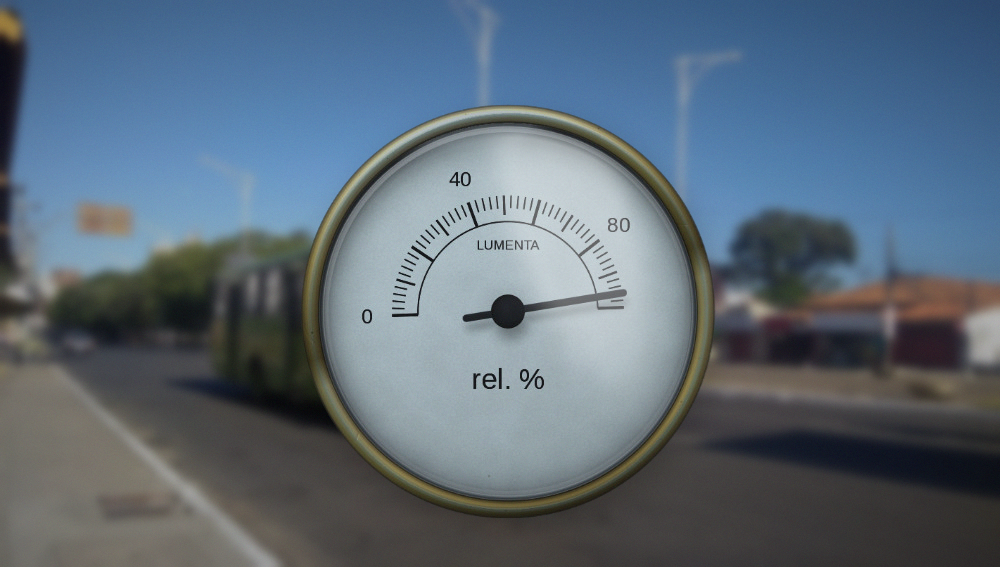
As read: {"value": 96, "unit": "%"}
